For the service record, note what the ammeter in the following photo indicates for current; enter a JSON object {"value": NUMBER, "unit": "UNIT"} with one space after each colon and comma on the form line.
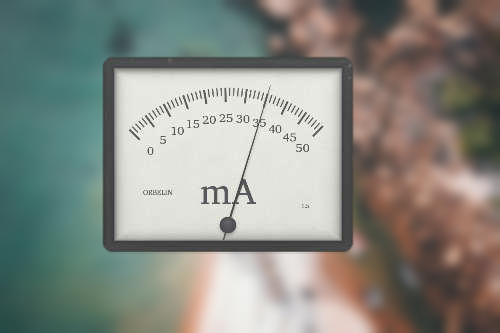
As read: {"value": 35, "unit": "mA"}
